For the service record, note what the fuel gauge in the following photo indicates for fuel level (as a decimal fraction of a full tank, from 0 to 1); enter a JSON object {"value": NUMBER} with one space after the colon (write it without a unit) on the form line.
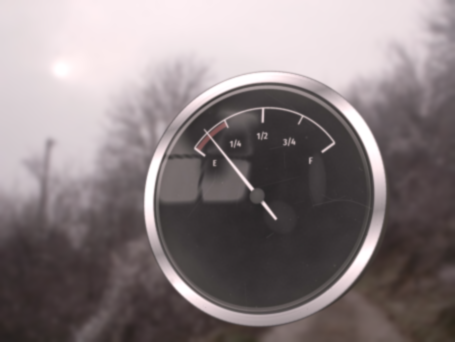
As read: {"value": 0.125}
